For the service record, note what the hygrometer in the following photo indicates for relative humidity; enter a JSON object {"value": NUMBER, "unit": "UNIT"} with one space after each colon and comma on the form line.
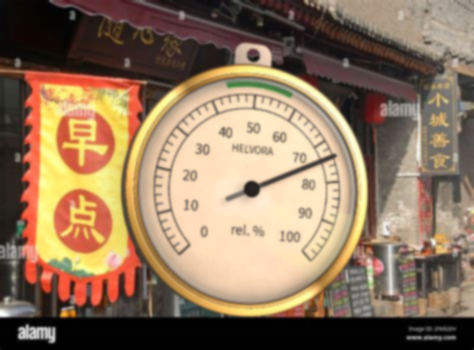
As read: {"value": 74, "unit": "%"}
